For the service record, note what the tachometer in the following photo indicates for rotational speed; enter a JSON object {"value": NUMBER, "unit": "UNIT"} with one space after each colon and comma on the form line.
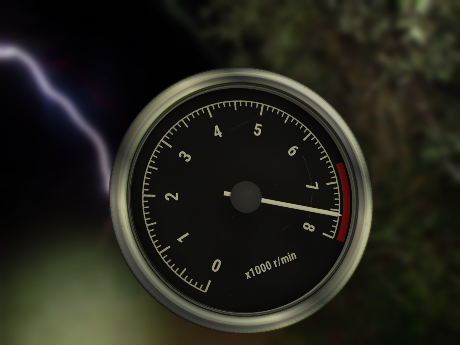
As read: {"value": 7600, "unit": "rpm"}
